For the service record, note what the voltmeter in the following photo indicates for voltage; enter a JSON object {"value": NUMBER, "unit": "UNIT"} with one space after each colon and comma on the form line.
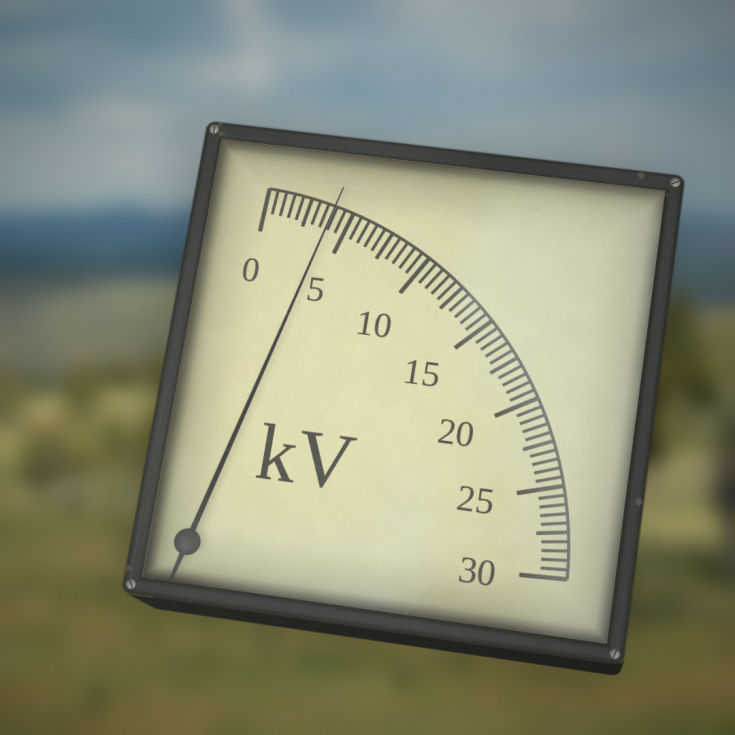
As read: {"value": 4, "unit": "kV"}
